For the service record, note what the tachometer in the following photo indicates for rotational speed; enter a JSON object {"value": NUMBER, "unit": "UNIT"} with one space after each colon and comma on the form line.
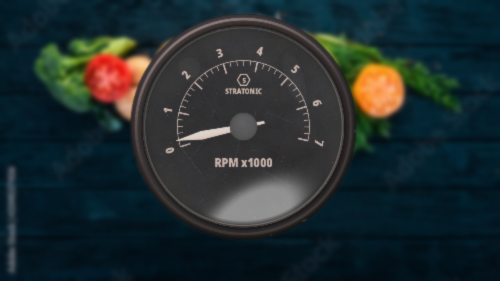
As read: {"value": 200, "unit": "rpm"}
